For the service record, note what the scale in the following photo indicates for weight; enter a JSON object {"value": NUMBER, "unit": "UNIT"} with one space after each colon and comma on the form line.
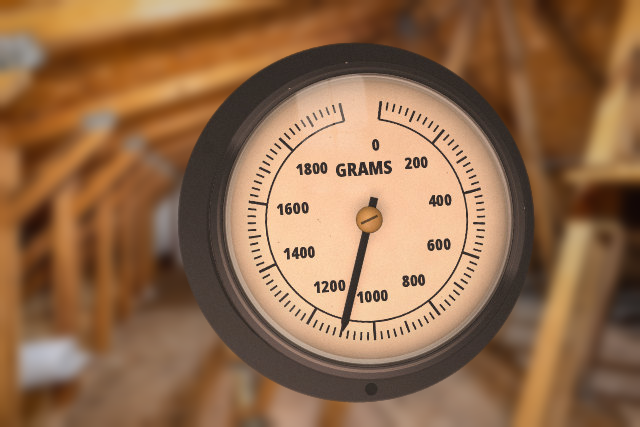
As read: {"value": 1100, "unit": "g"}
